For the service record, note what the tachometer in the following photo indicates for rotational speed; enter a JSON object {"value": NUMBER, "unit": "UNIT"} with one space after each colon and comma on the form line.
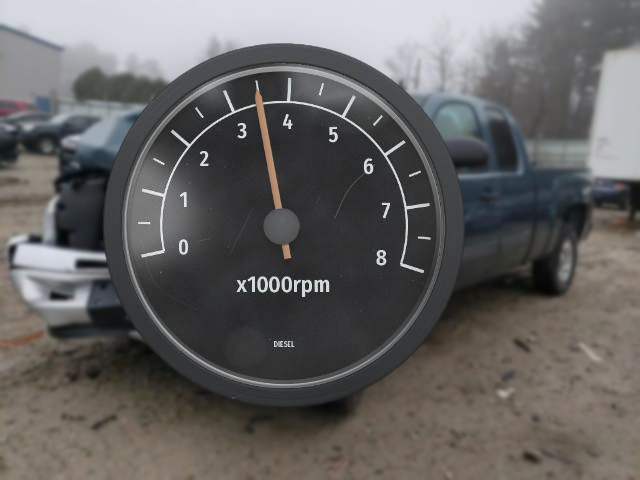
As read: {"value": 3500, "unit": "rpm"}
